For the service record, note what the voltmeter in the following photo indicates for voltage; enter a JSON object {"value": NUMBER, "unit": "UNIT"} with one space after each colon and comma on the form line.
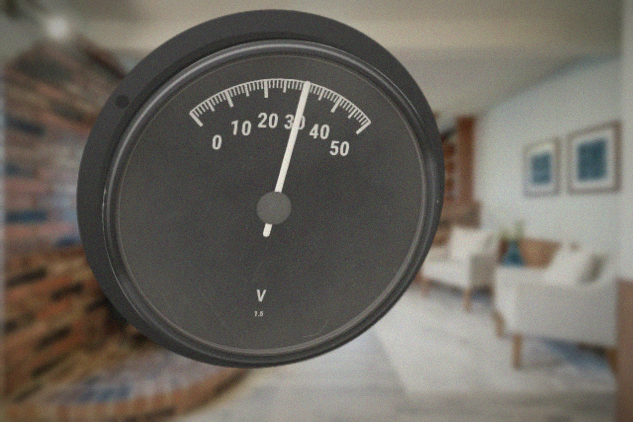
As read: {"value": 30, "unit": "V"}
